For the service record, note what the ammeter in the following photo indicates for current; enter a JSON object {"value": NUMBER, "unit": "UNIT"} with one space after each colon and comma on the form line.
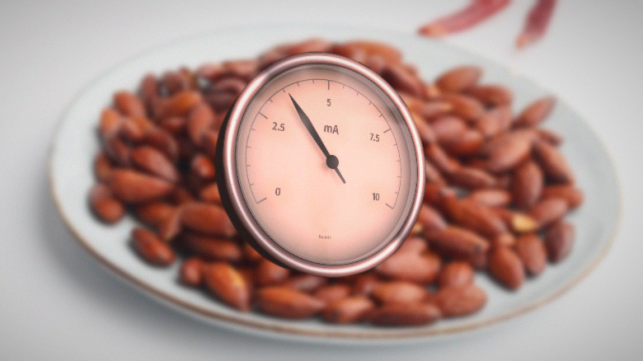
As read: {"value": 3.5, "unit": "mA"}
